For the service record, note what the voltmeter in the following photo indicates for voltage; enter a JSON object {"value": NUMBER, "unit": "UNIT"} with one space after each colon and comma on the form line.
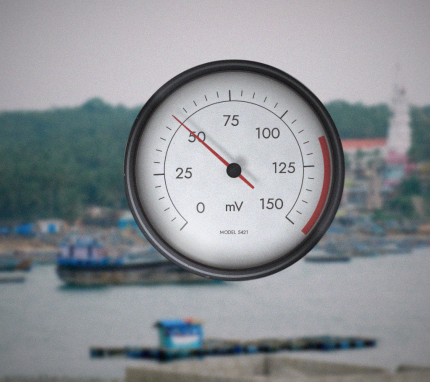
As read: {"value": 50, "unit": "mV"}
